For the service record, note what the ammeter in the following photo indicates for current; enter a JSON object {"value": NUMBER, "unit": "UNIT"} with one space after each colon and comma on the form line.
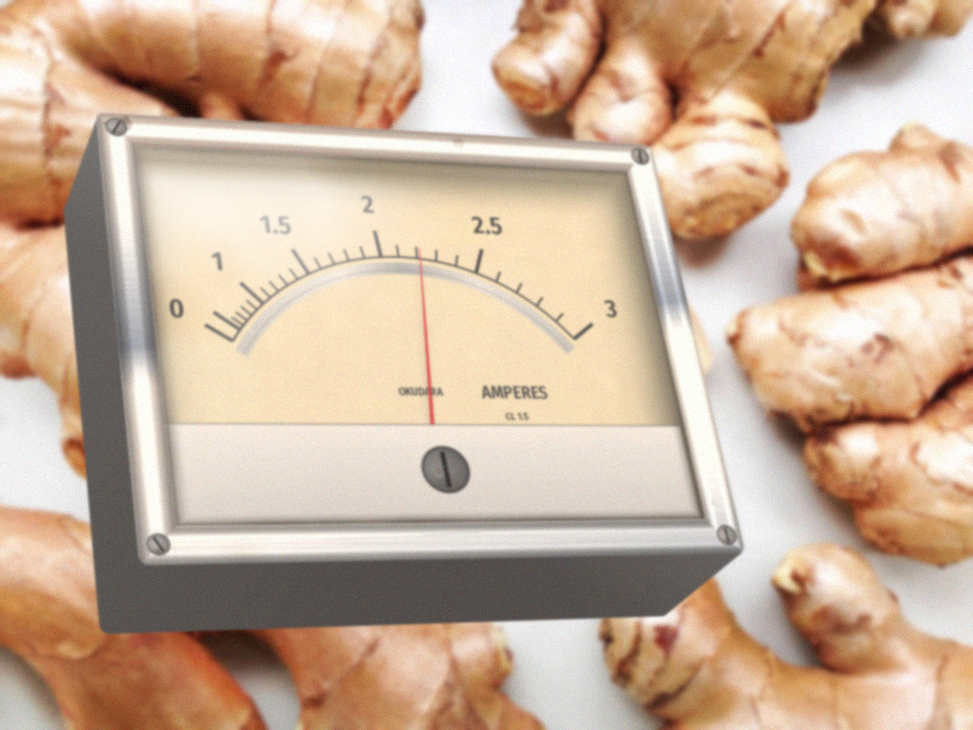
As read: {"value": 2.2, "unit": "A"}
